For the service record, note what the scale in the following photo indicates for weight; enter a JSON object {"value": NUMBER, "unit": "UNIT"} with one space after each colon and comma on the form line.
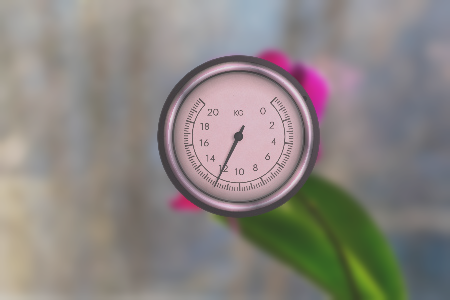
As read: {"value": 12, "unit": "kg"}
